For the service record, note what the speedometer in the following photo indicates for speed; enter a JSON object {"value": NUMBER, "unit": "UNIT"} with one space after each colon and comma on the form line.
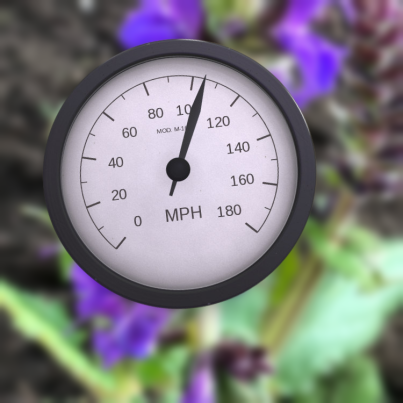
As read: {"value": 105, "unit": "mph"}
